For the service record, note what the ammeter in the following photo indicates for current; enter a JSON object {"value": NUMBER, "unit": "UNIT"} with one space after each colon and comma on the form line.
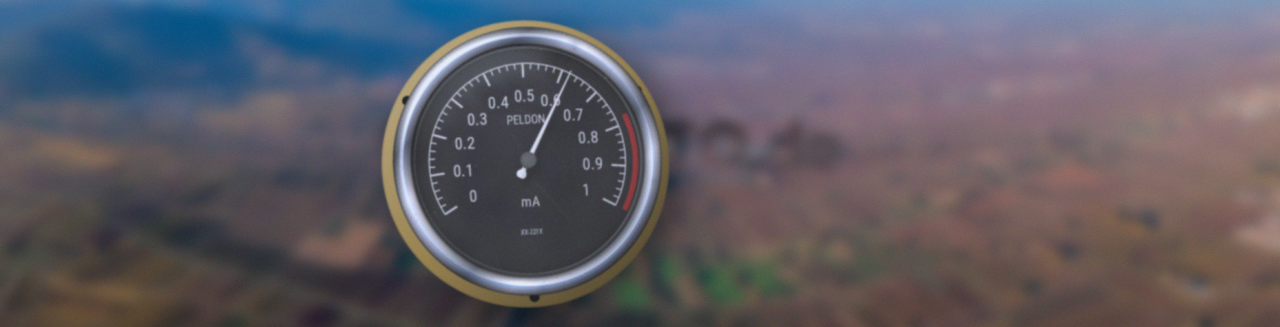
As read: {"value": 0.62, "unit": "mA"}
